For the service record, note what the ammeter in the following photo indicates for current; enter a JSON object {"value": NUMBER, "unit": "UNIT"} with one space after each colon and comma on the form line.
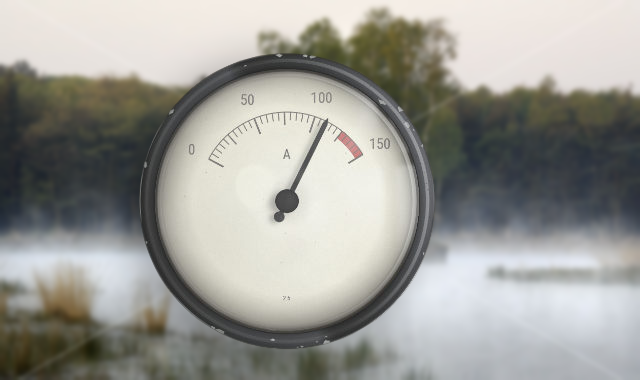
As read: {"value": 110, "unit": "A"}
